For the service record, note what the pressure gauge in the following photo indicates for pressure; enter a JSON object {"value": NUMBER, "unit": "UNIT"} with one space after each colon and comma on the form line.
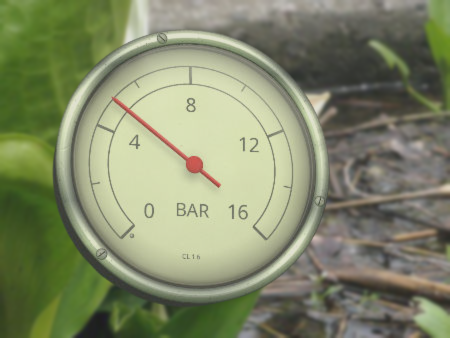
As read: {"value": 5, "unit": "bar"}
